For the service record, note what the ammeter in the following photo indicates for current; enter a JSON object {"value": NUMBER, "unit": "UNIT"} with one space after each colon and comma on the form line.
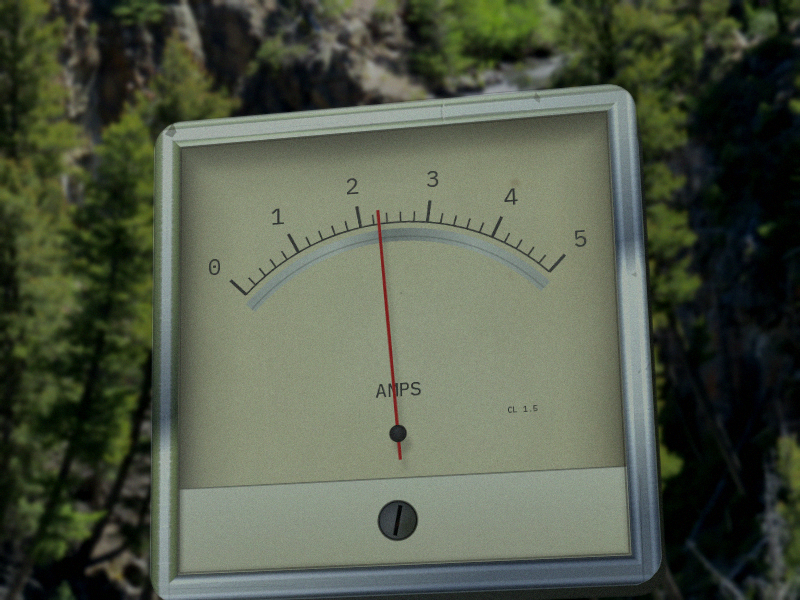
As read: {"value": 2.3, "unit": "A"}
